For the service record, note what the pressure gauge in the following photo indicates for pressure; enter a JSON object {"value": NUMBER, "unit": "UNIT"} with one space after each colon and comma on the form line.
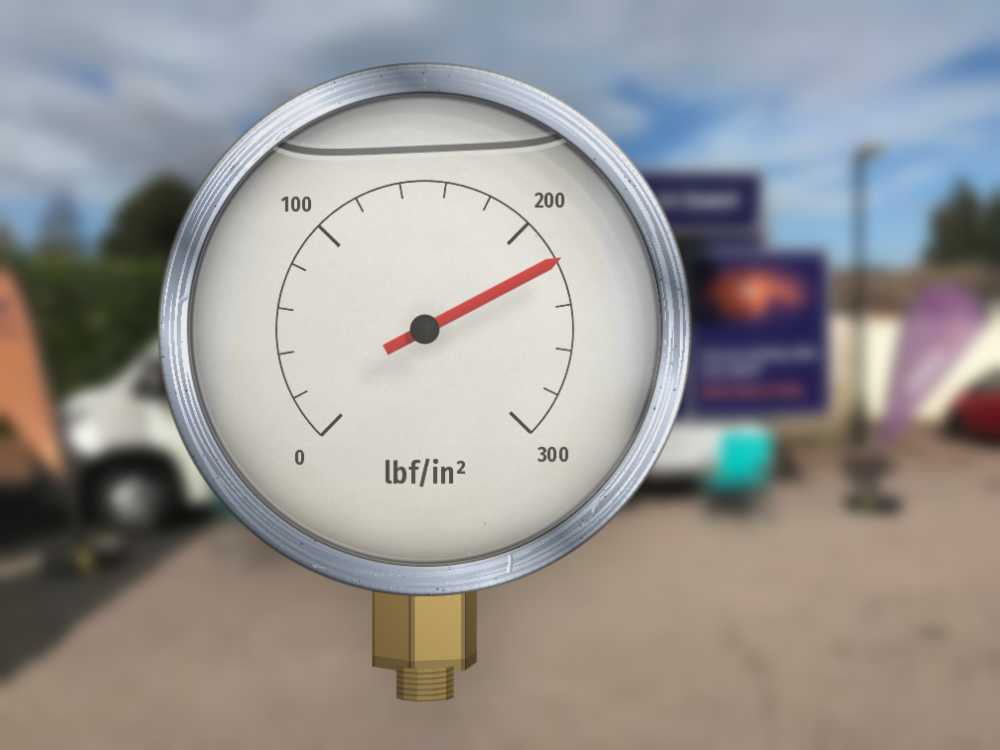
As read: {"value": 220, "unit": "psi"}
